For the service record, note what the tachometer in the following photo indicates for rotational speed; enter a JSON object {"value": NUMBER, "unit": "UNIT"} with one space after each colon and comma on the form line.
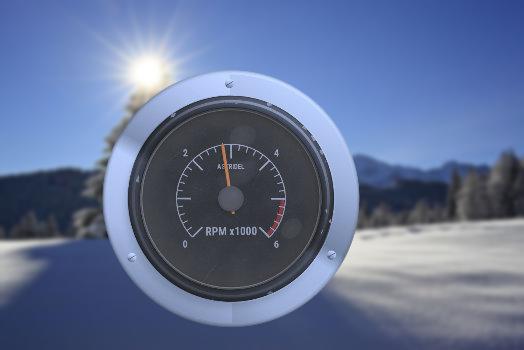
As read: {"value": 2800, "unit": "rpm"}
